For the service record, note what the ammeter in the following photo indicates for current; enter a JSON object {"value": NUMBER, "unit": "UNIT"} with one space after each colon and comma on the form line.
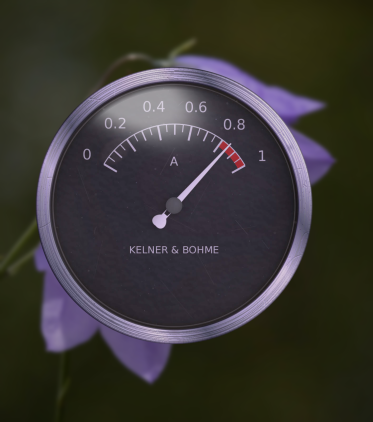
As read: {"value": 0.85, "unit": "A"}
